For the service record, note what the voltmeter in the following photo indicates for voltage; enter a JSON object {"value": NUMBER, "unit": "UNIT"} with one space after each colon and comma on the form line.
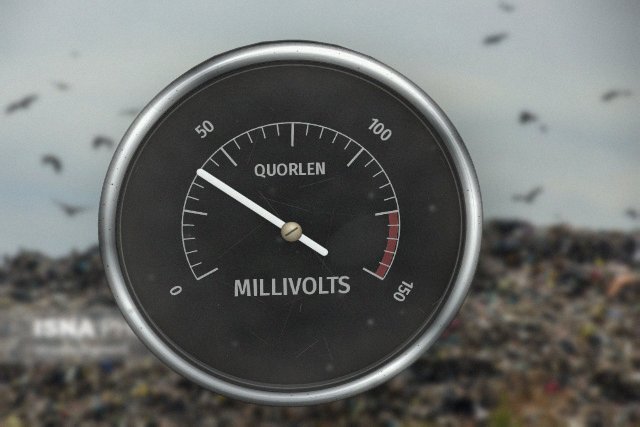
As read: {"value": 40, "unit": "mV"}
